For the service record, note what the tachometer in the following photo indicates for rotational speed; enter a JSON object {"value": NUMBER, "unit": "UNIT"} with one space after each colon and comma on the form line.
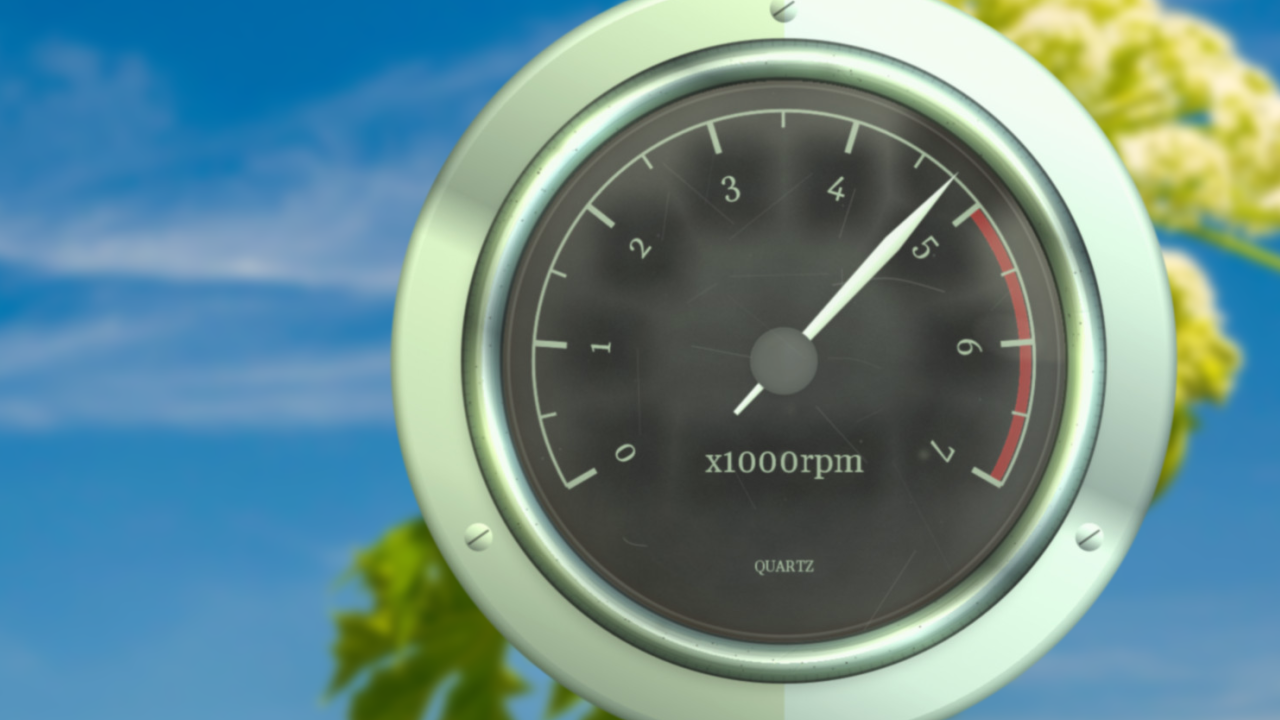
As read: {"value": 4750, "unit": "rpm"}
